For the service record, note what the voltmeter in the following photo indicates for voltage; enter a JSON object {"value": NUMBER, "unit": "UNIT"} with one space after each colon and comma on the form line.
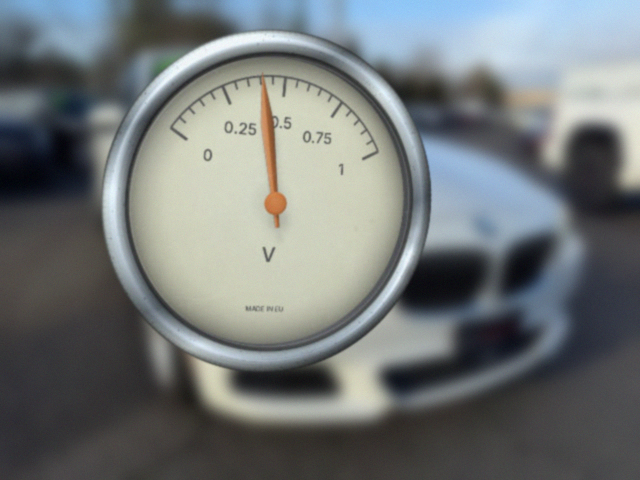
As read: {"value": 0.4, "unit": "V"}
